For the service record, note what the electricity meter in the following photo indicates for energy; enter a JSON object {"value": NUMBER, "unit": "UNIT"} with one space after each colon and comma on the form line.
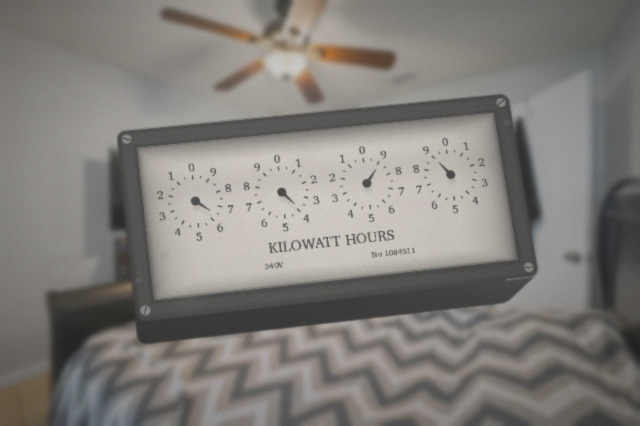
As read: {"value": 6389, "unit": "kWh"}
